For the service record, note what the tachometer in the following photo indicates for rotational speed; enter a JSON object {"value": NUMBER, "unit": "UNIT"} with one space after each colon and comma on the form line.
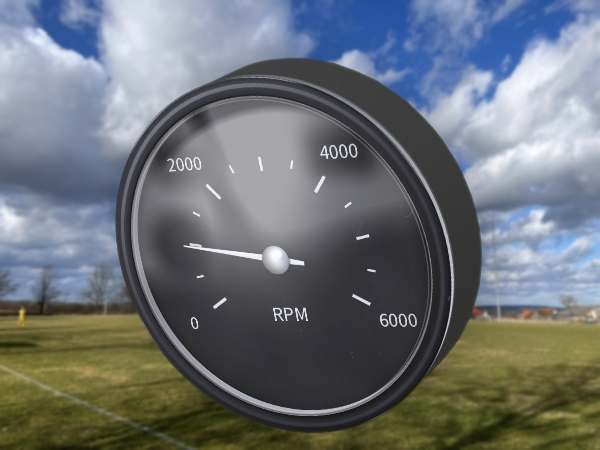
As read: {"value": 1000, "unit": "rpm"}
